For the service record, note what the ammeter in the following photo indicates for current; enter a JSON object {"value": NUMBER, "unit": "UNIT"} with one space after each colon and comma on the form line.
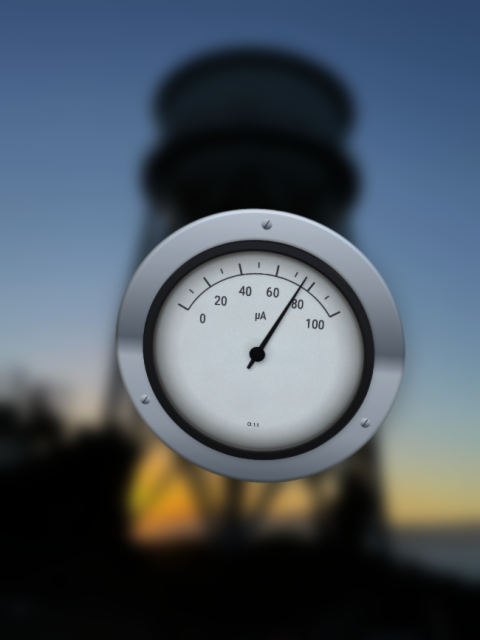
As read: {"value": 75, "unit": "µA"}
